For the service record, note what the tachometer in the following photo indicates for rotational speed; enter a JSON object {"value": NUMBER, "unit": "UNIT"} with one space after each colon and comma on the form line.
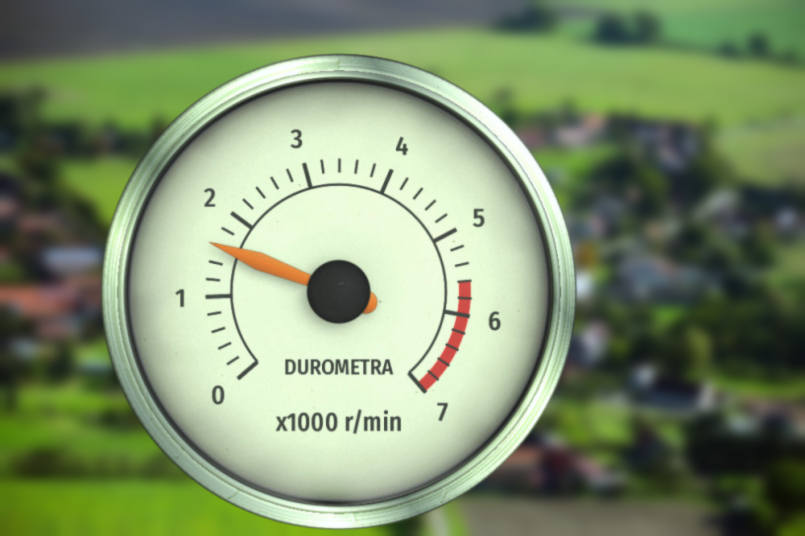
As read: {"value": 1600, "unit": "rpm"}
